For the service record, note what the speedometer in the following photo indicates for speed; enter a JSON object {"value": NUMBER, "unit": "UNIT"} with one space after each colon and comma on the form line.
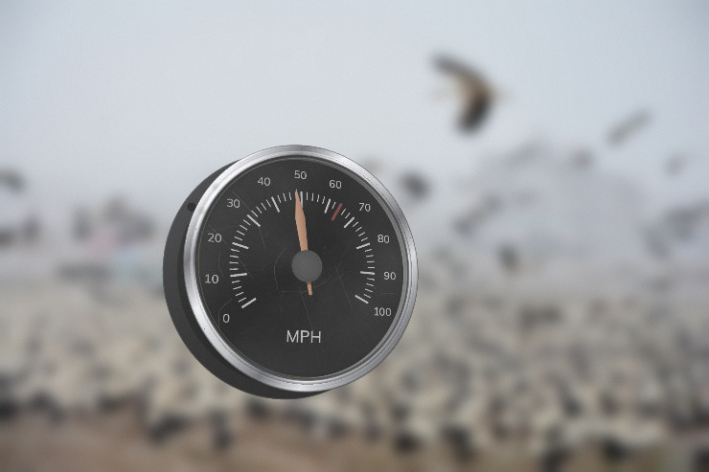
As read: {"value": 48, "unit": "mph"}
